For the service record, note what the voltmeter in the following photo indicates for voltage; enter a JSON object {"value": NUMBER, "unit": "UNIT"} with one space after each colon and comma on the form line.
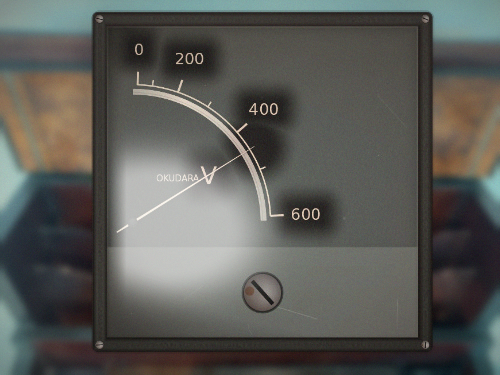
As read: {"value": 450, "unit": "V"}
